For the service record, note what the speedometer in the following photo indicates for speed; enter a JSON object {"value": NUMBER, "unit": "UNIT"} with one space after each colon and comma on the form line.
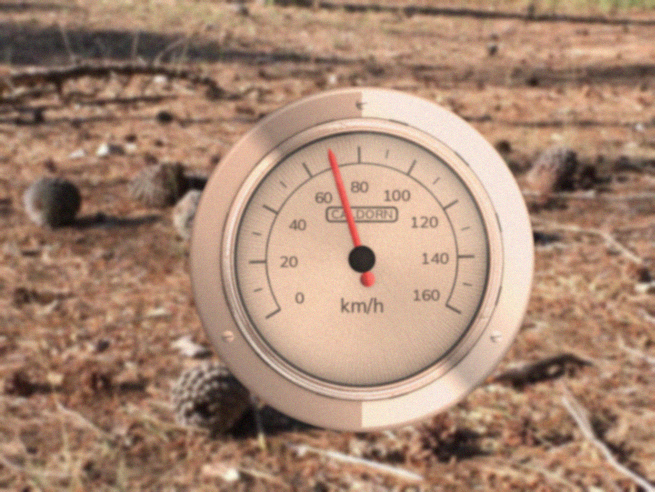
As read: {"value": 70, "unit": "km/h"}
